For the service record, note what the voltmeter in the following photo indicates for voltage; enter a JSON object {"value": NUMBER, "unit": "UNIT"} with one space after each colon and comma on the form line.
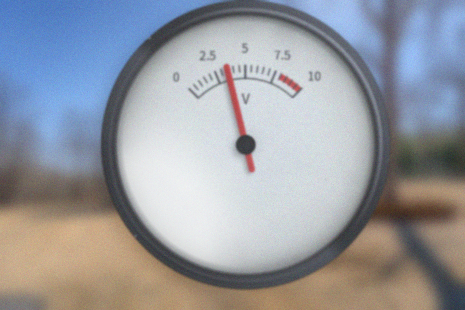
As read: {"value": 3.5, "unit": "V"}
